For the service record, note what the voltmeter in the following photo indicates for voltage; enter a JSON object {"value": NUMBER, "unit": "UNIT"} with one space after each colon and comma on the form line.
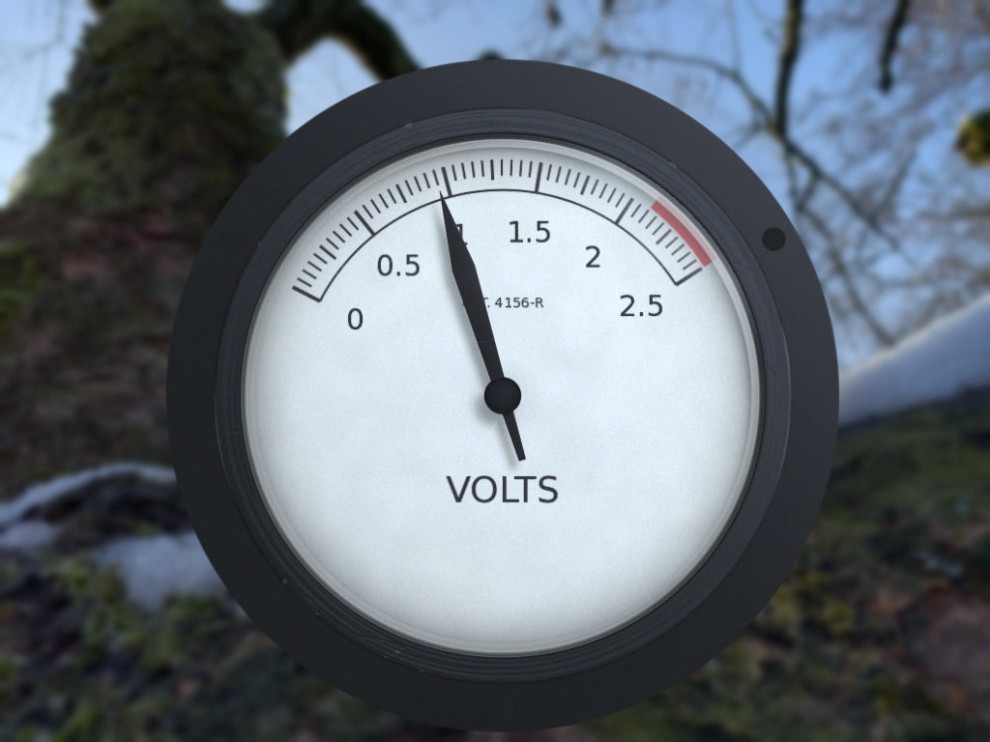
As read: {"value": 0.95, "unit": "V"}
